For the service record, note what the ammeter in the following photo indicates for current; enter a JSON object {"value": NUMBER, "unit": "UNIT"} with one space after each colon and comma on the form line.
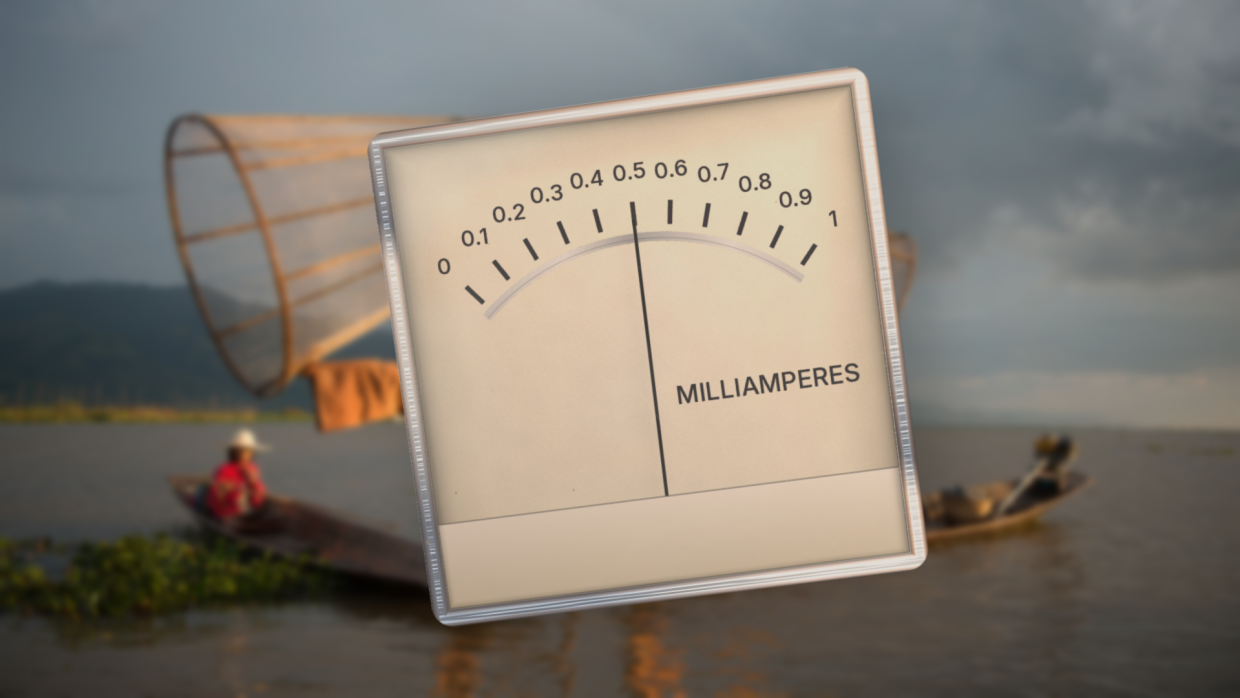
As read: {"value": 0.5, "unit": "mA"}
